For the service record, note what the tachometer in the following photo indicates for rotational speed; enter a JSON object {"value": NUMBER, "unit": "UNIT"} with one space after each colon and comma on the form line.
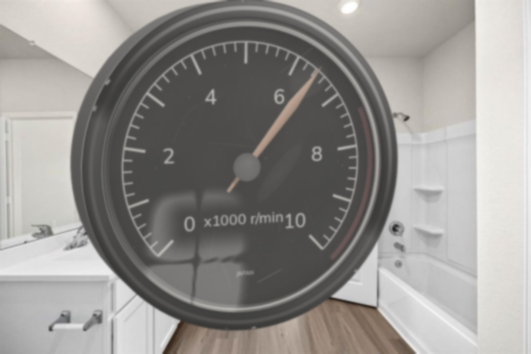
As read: {"value": 6400, "unit": "rpm"}
